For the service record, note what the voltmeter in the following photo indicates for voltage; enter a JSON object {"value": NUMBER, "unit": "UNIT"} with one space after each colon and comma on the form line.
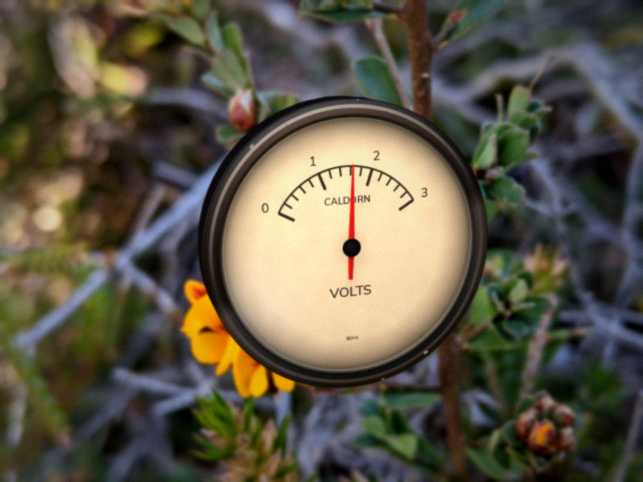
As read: {"value": 1.6, "unit": "V"}
